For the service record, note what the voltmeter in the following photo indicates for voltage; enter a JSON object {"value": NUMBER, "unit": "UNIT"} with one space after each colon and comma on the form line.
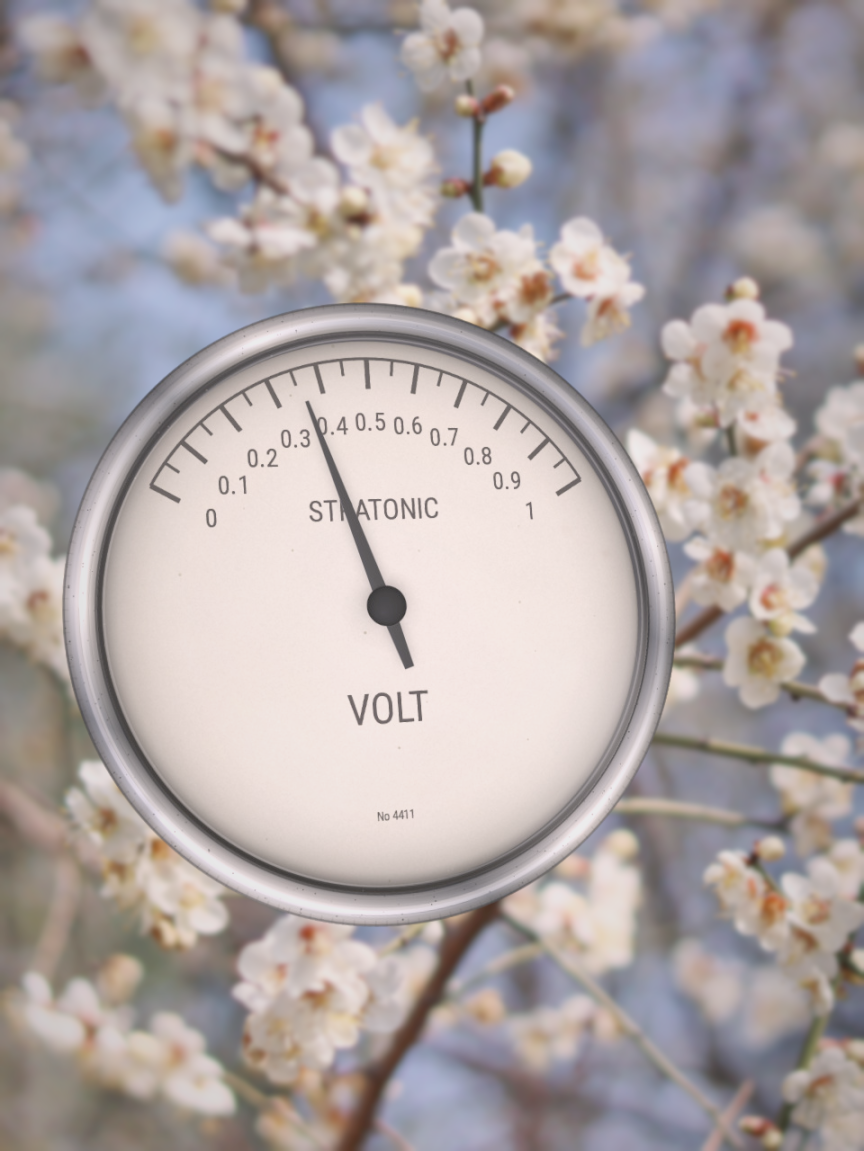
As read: {"value": 0.35, "unit": "V"}
